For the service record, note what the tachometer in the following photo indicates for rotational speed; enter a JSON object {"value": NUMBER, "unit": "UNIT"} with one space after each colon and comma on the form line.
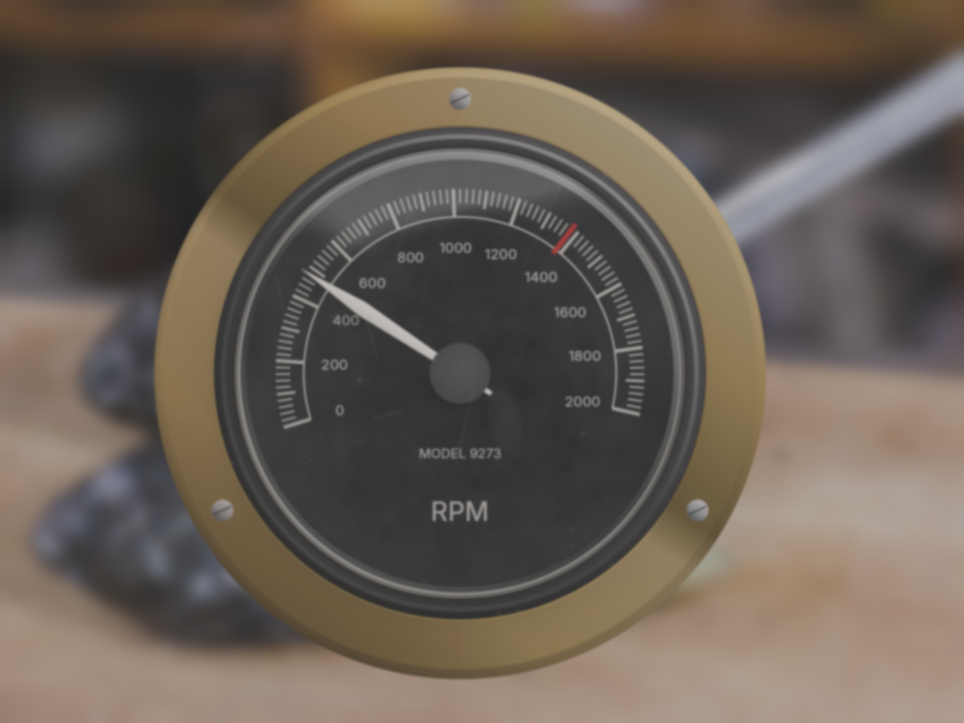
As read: {"value": 480, "unit": "rpm"}
